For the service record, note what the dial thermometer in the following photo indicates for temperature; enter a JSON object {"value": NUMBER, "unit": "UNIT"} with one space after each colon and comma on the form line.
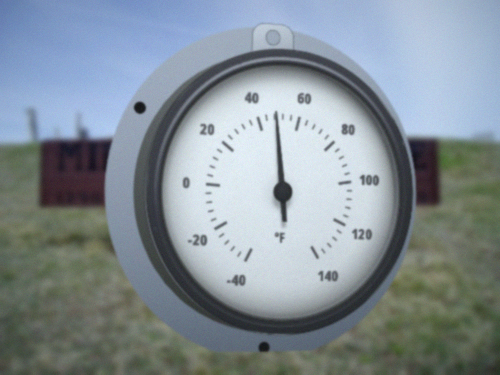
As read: {"value": 48, "unit": "°F"}
